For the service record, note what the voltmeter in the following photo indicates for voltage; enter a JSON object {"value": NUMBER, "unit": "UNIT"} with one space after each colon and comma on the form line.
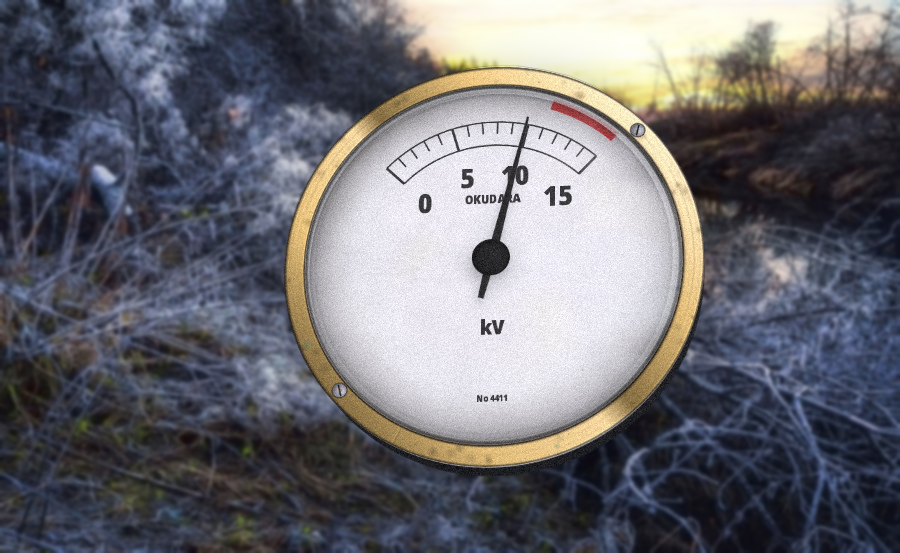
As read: {"value": 10, "unit": "kV"}
